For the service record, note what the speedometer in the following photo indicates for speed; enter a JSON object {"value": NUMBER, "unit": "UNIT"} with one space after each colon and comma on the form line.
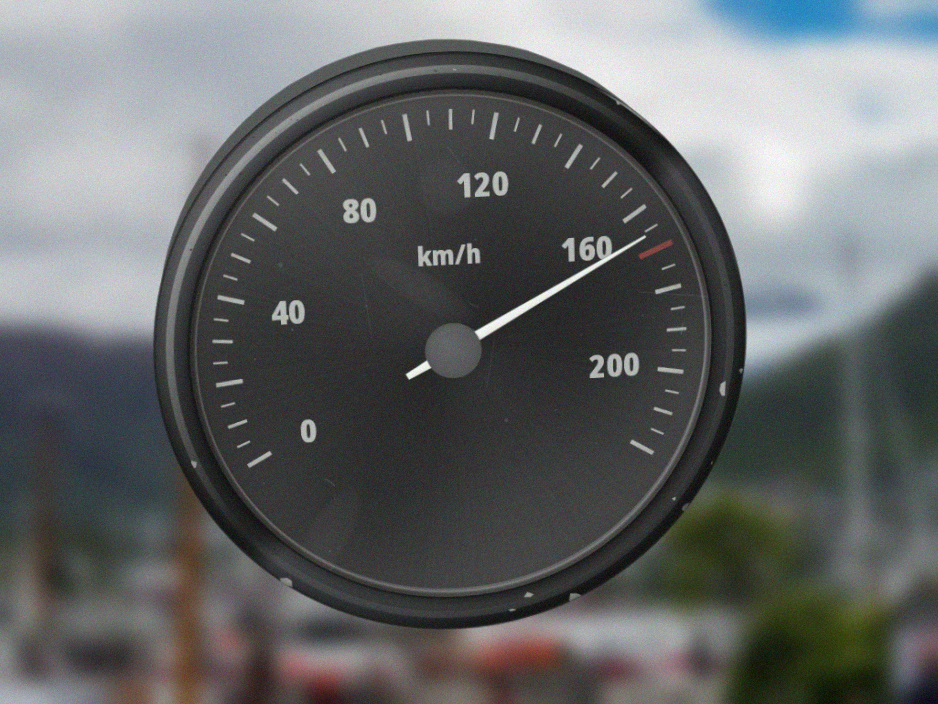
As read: {"value": 165, "unit": "km/h"}
